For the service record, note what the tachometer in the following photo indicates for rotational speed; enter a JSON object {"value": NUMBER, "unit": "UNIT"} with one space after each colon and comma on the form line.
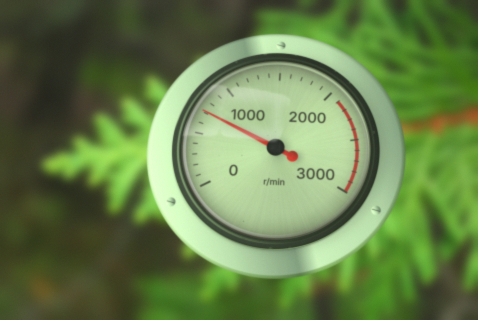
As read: {"value": 700, "unit": "rpm"}
